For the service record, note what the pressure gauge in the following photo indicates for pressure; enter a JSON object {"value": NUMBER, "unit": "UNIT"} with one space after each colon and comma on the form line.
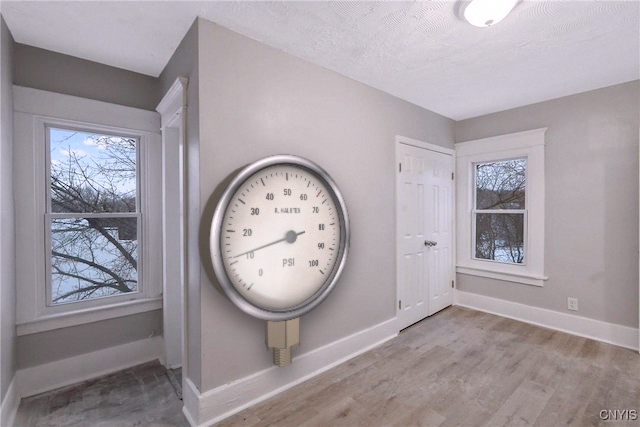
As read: {"value": 12, "unit": "psi"}
